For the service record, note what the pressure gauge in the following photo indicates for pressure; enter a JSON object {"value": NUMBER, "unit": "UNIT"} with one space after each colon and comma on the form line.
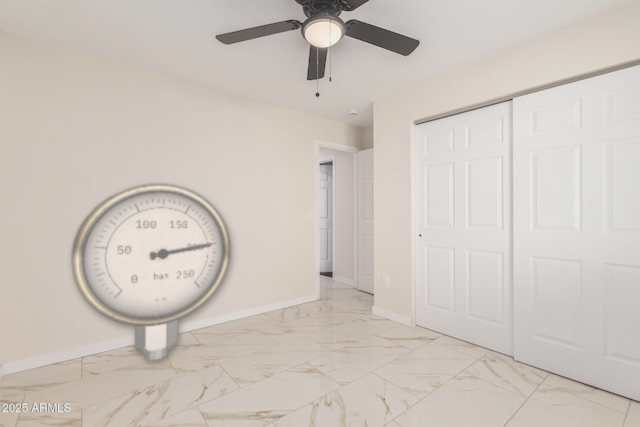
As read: {"value": 200, "unit": "bar"}
